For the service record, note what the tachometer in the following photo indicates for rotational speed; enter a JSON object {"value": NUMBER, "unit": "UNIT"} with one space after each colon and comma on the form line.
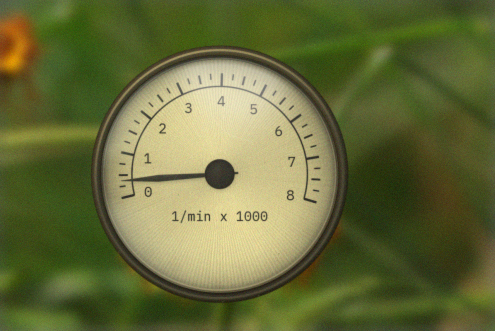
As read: {"value": 375, "unit": "rpm"}
